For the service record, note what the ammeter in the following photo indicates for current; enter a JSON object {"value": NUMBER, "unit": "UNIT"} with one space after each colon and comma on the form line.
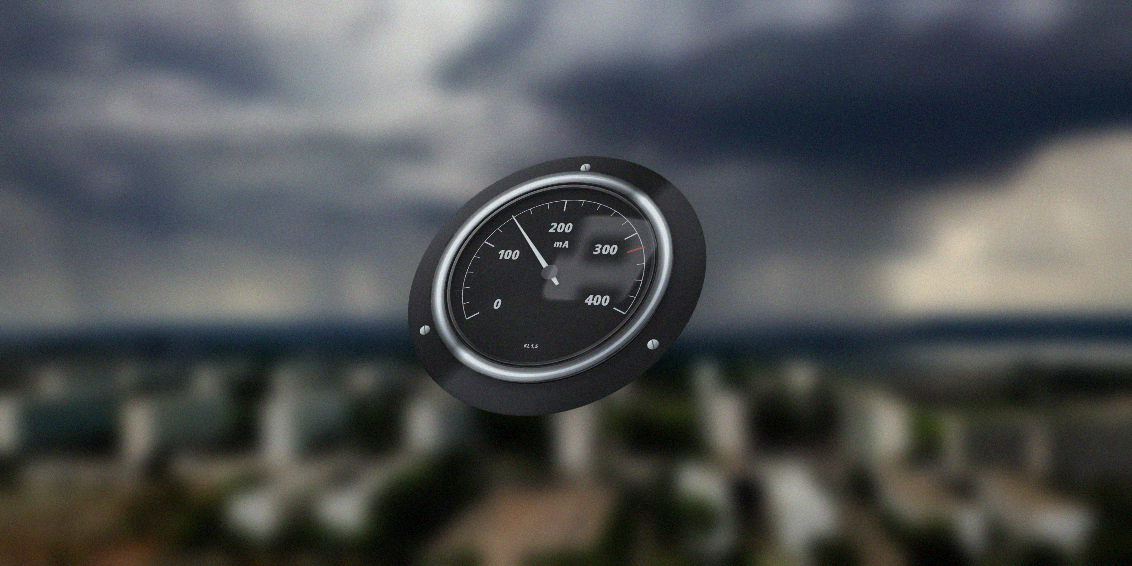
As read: {"value": 140, "unit": "mA"}
